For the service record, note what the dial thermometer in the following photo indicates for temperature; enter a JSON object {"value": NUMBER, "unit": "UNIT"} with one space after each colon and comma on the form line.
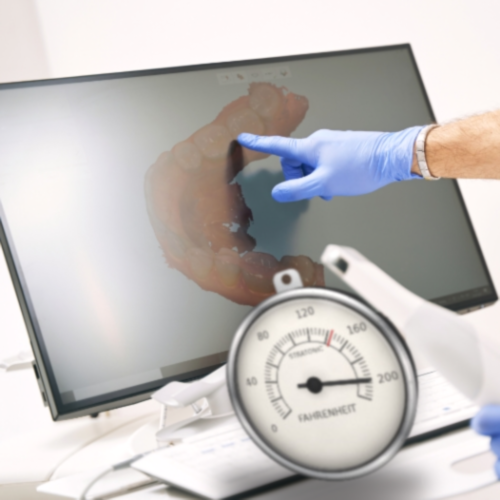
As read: {"value": 200, "unit": "°F"}
